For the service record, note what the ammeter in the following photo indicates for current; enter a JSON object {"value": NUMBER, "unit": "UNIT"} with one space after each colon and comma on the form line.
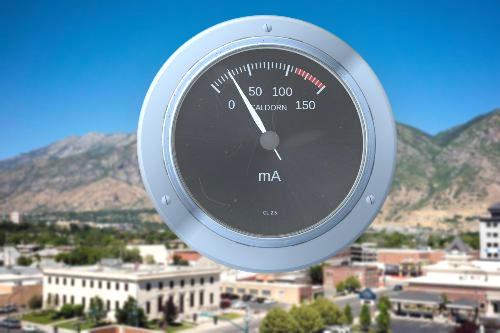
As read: {"value": 25, "unit": "mA"}
